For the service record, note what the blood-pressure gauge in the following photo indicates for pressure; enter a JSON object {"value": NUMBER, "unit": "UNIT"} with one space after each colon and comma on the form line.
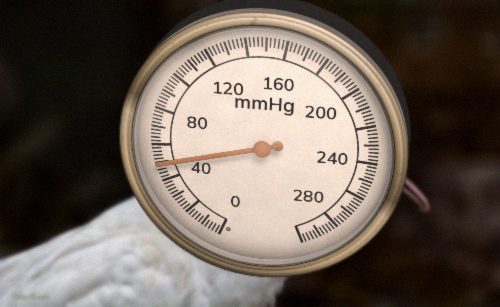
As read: {"value": 50, "unit": "mmHg"}
